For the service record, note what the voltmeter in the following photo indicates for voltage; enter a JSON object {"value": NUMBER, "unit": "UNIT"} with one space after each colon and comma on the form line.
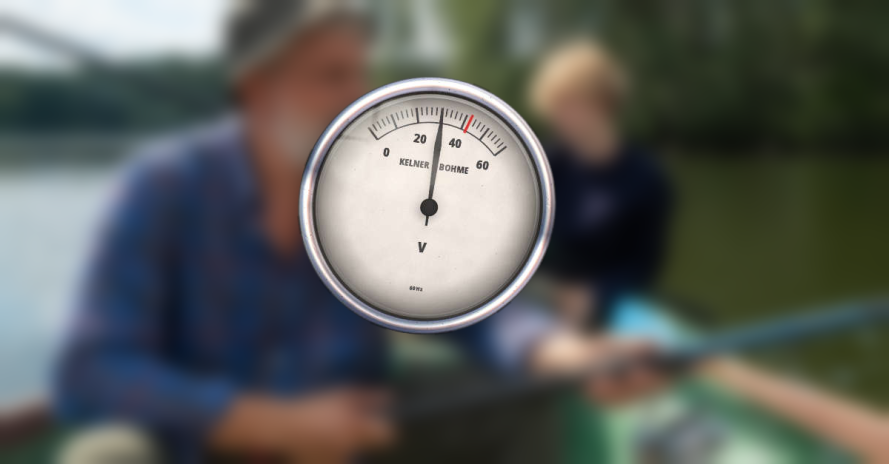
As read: {"value": 30, "unit": "V"}
